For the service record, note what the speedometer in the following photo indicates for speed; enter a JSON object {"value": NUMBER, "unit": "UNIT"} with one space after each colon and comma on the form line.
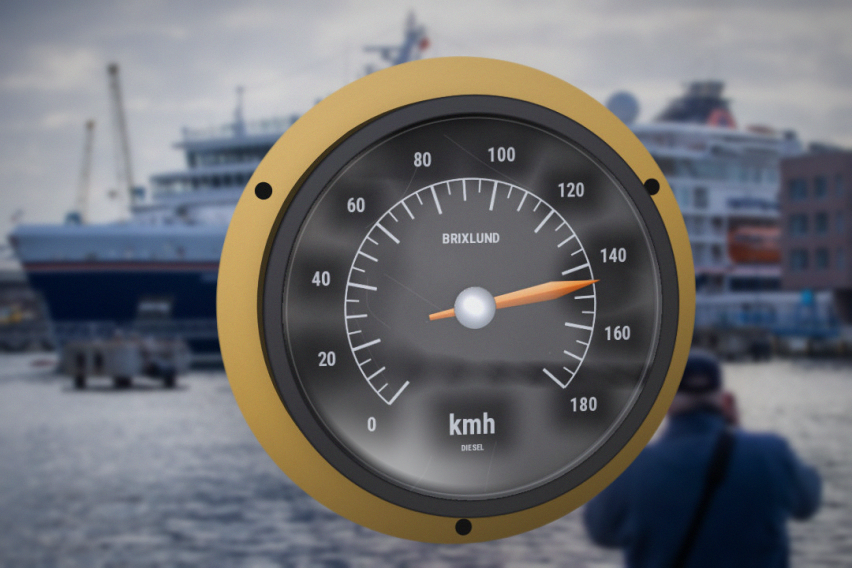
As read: {"value": 145, "unit": "km/h"}
